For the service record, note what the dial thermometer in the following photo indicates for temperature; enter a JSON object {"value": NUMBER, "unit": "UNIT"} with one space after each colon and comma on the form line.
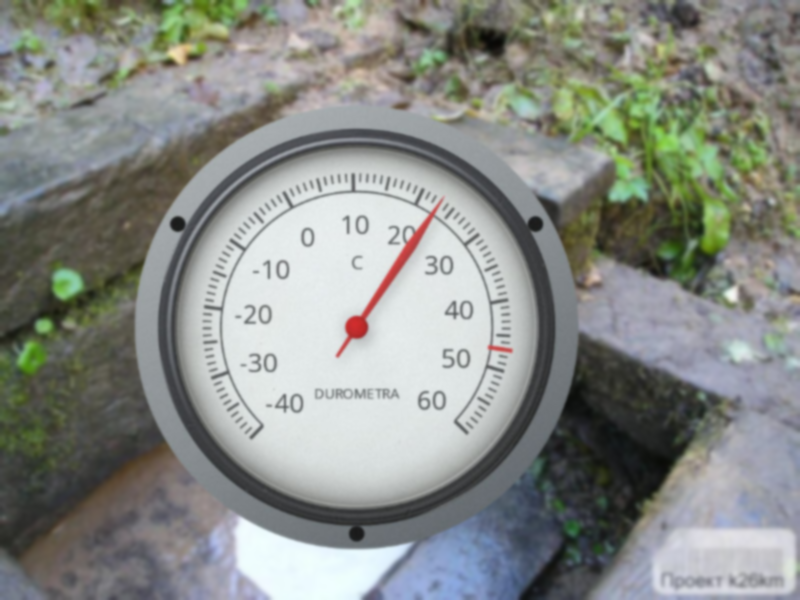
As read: {"value": 23, "unit": "°C"}
